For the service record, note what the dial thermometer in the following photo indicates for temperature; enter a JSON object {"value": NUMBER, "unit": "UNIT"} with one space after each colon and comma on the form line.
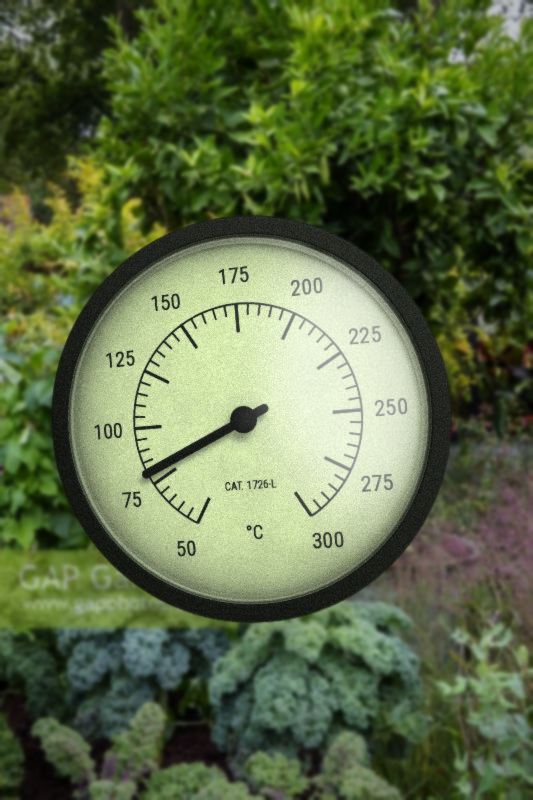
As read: {"value": 80, "unit": "°C"}
